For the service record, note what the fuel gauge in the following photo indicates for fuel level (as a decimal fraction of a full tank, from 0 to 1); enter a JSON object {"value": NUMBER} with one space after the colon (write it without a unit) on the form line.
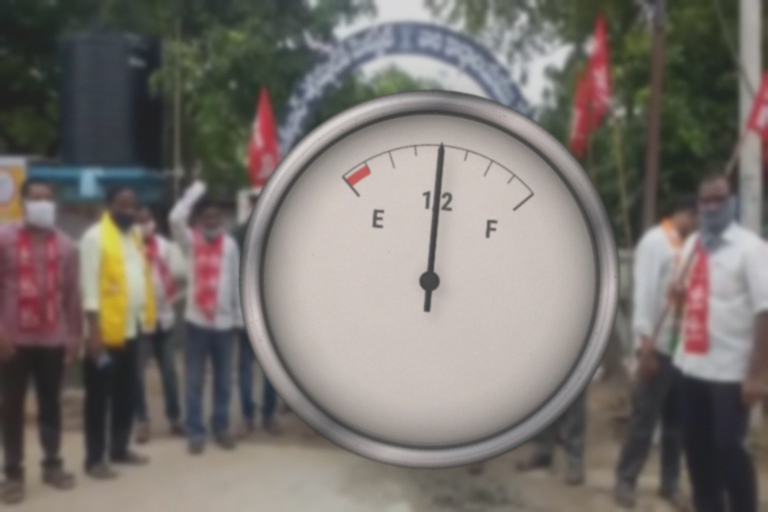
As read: {"value": 0.5}
